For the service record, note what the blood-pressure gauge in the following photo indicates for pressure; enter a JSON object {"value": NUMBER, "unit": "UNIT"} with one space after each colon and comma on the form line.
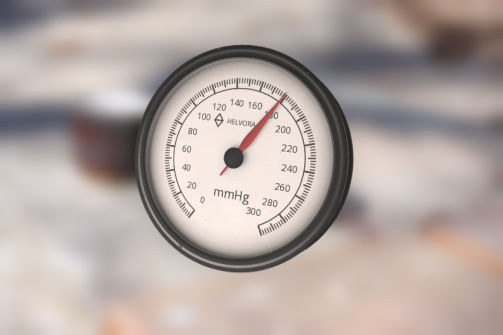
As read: {"value": 180, "unit": "mmHg"}
